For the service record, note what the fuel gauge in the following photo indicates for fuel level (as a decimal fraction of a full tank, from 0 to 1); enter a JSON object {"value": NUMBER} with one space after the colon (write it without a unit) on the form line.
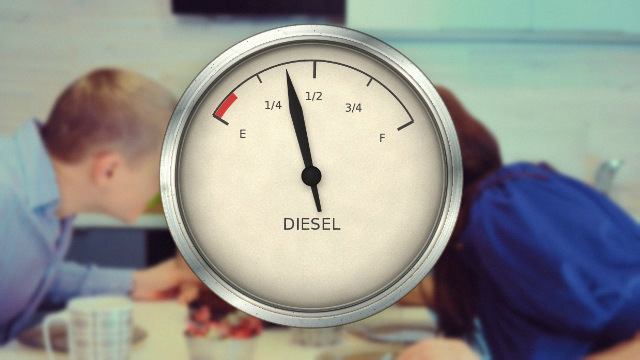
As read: {"value": 0.375}
